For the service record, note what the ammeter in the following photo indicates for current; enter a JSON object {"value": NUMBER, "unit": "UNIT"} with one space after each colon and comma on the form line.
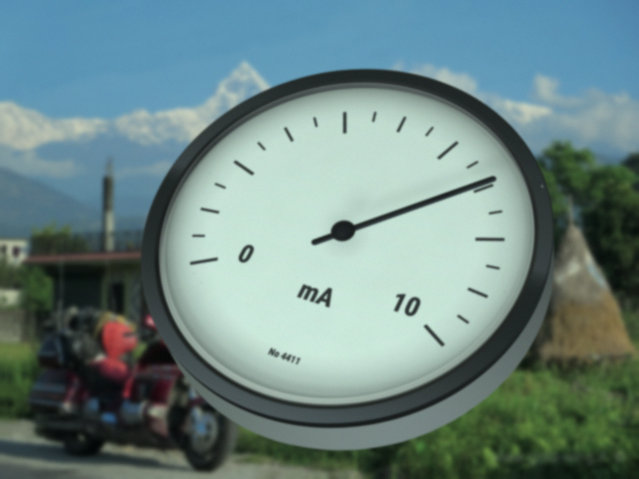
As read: {"value": 7, "unit": "mA"}
